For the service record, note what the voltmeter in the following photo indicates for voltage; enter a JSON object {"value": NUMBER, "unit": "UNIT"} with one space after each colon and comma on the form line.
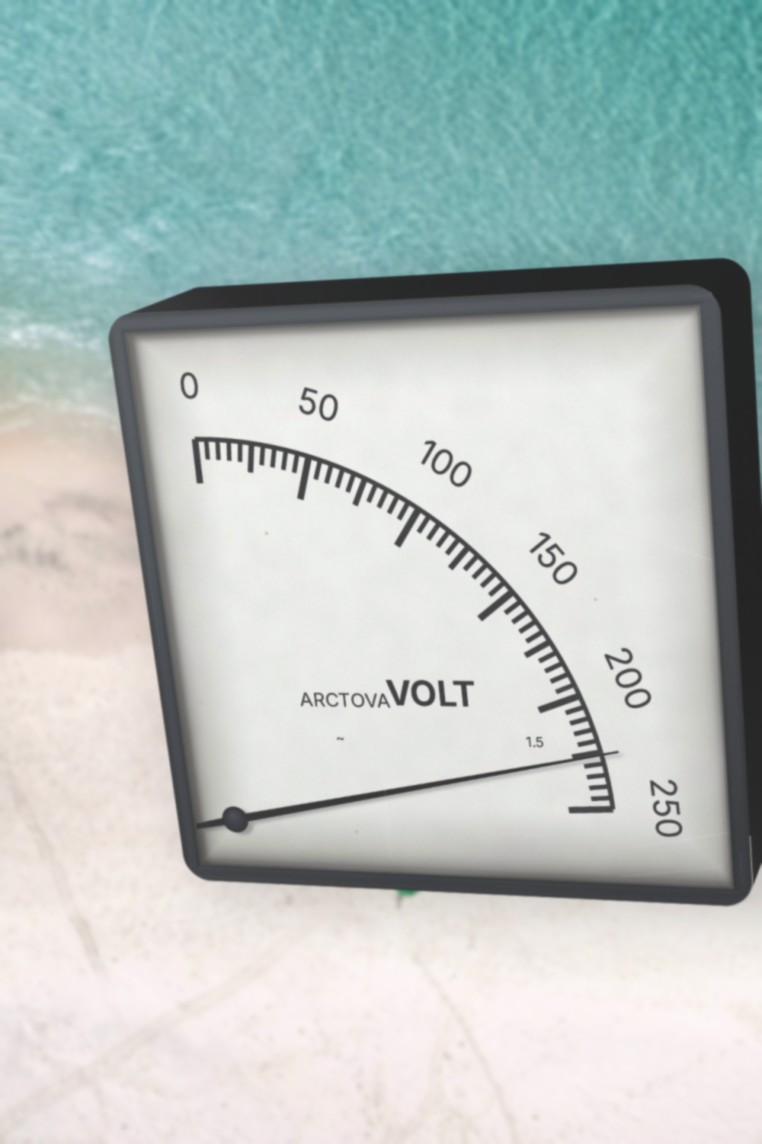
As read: {"value": 225, "unit": "V"}
